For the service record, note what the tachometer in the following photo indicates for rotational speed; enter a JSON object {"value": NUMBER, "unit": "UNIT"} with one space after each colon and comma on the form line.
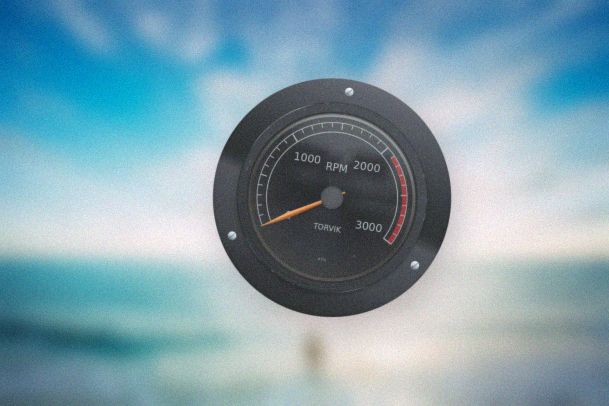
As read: {"value": 0, "unit": "rpm"}
